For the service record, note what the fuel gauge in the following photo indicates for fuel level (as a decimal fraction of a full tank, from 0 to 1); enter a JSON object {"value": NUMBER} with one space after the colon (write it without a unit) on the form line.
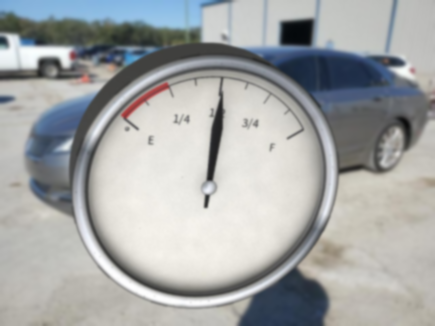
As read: {"value": 0.5}
